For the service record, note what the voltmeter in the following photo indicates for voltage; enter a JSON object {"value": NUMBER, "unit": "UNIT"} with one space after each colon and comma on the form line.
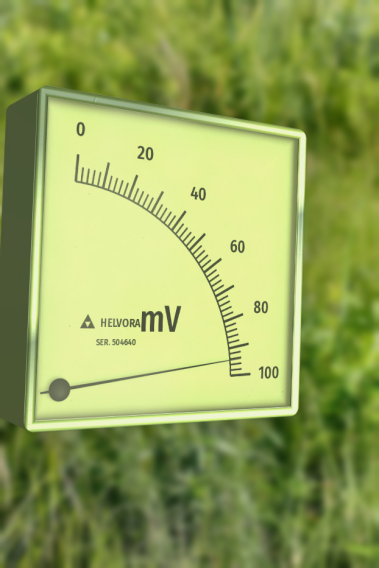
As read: {"value": 94, "unit": "mV"}
